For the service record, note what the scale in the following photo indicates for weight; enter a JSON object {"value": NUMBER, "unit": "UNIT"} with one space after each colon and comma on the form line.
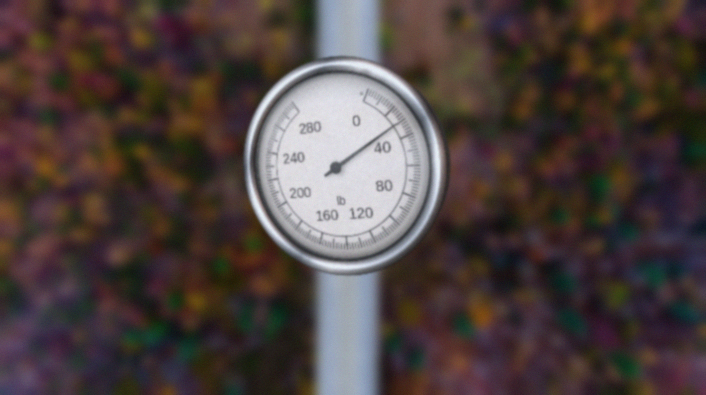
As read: {"value": 30, "unit": "lb"}
